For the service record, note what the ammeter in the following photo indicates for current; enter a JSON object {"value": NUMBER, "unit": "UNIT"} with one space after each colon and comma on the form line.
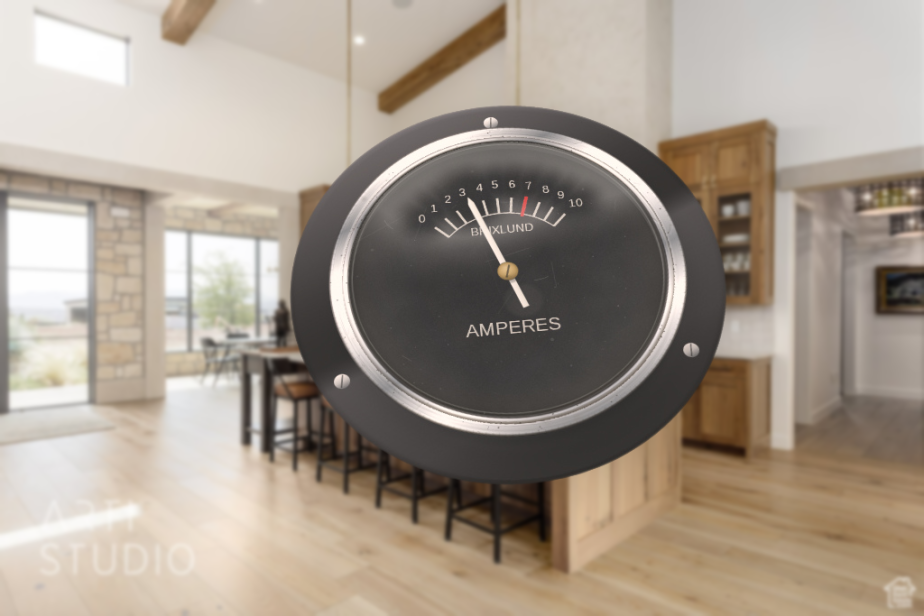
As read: {"value": 3, "unit": "A"}
